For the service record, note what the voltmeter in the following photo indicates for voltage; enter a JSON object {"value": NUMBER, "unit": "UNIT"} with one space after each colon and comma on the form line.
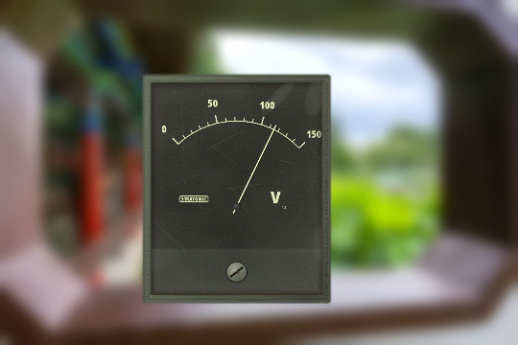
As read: {"value": 115, "unit": "V"}
